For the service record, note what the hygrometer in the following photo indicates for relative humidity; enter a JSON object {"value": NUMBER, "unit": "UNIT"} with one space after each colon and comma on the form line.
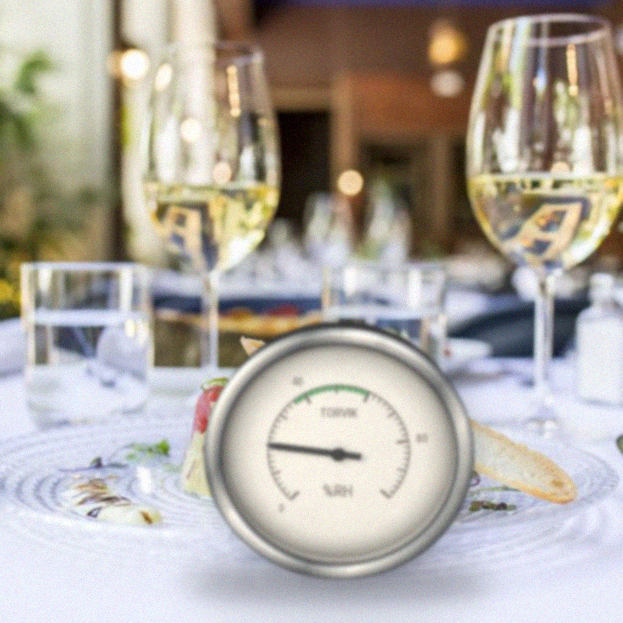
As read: {"value": 20, "unit": "%"}
